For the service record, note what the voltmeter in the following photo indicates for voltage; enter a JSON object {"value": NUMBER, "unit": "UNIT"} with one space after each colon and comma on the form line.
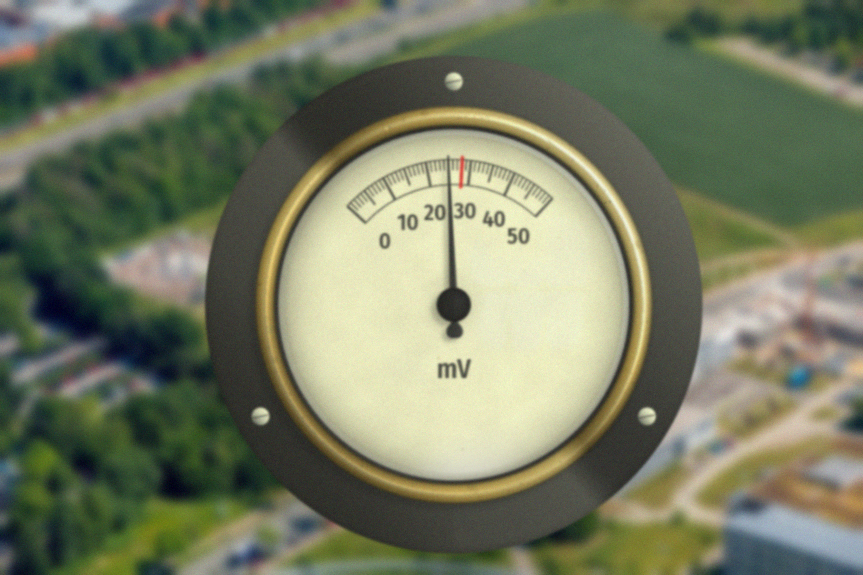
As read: {"value": 25, "unit": "mV"}
